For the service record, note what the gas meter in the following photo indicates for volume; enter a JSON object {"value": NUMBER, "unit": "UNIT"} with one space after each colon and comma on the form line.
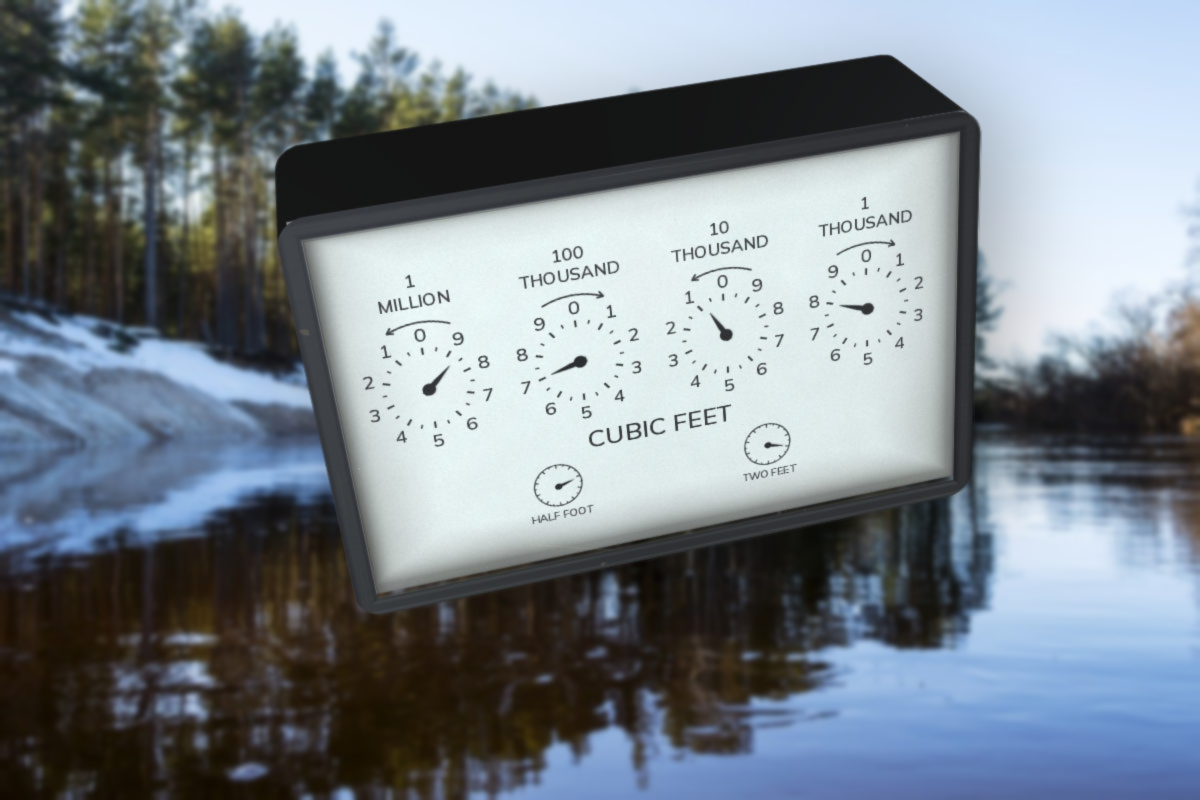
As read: {"value": 870800, "unit": "ft³"}
